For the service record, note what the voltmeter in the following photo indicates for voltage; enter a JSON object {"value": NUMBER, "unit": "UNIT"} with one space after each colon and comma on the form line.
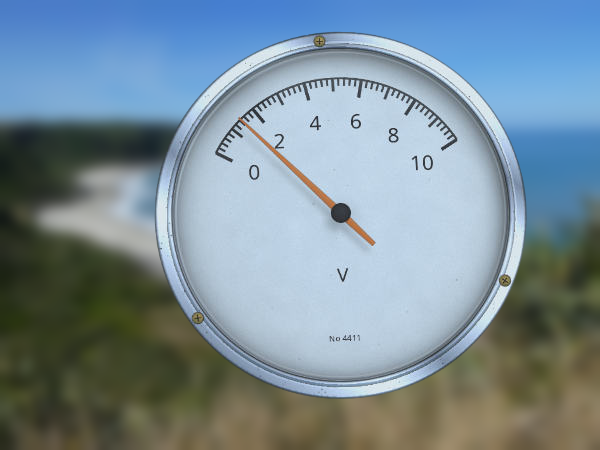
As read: {"value": 1.4, "unit": "V"}
